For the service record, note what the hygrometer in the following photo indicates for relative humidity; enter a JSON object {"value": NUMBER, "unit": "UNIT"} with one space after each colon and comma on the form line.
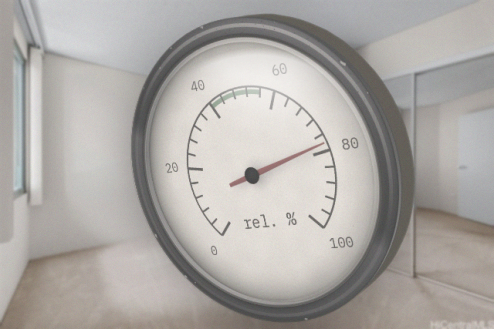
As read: {"value": 78, "unit": "%"}
